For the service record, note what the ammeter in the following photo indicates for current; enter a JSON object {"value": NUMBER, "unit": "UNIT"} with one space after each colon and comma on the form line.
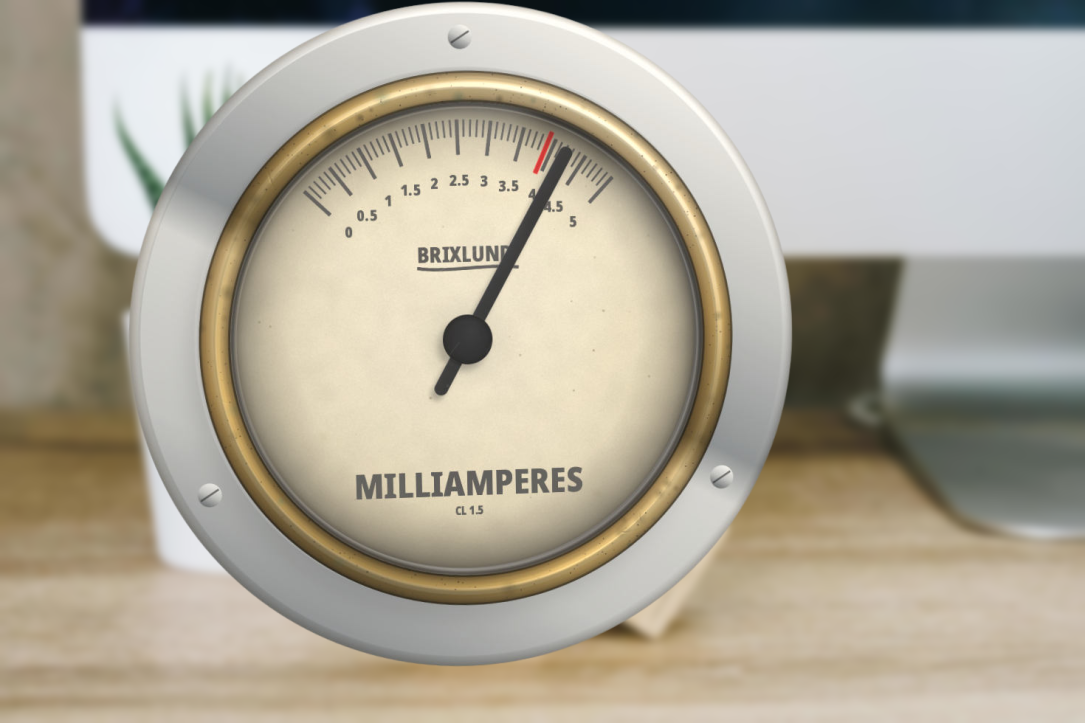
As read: {"value": 4.2, "unit": "mA"}
